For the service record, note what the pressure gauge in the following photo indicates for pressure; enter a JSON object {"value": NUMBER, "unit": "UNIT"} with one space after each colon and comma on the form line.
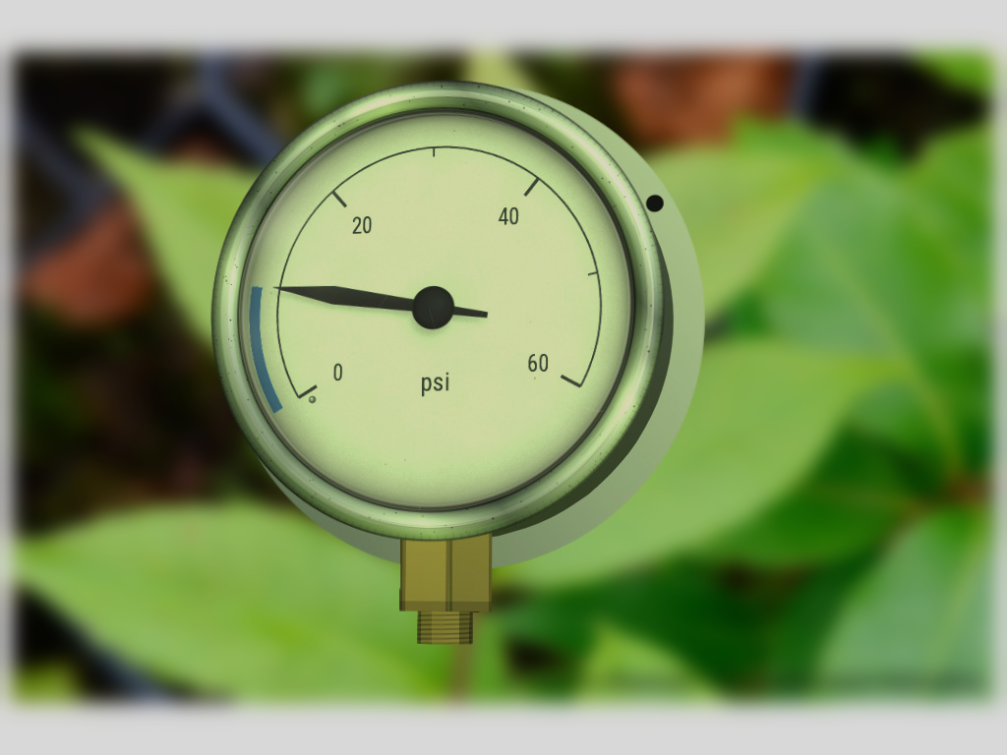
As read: {"value": 10, "unit": "psi"}
